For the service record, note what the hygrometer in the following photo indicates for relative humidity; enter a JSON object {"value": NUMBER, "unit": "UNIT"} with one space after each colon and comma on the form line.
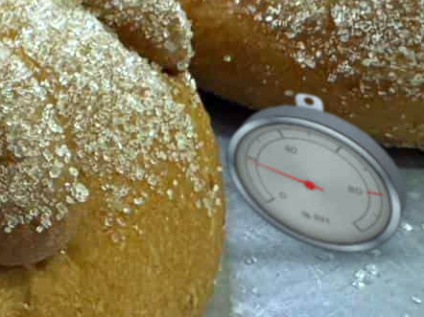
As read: {"value": 20, "unit": "%"}
